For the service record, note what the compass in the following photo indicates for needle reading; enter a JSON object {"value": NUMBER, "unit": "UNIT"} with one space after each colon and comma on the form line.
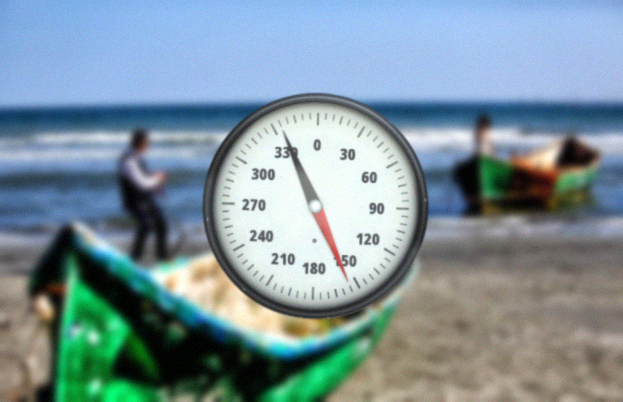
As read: {"value": 155, "unit": "°"}
